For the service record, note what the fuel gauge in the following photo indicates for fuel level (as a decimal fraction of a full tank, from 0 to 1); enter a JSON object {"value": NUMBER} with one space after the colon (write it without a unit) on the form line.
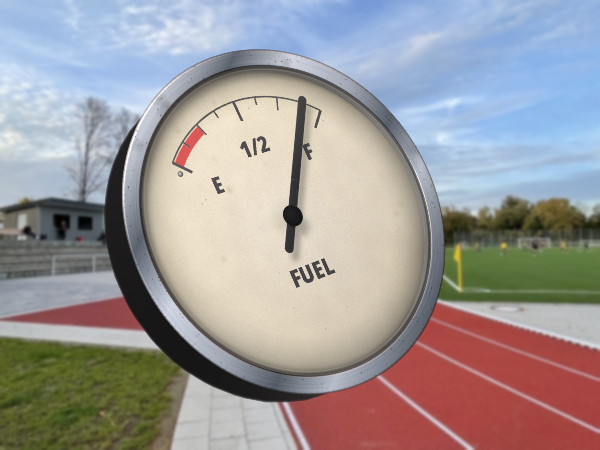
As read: {"value": 0.875}
